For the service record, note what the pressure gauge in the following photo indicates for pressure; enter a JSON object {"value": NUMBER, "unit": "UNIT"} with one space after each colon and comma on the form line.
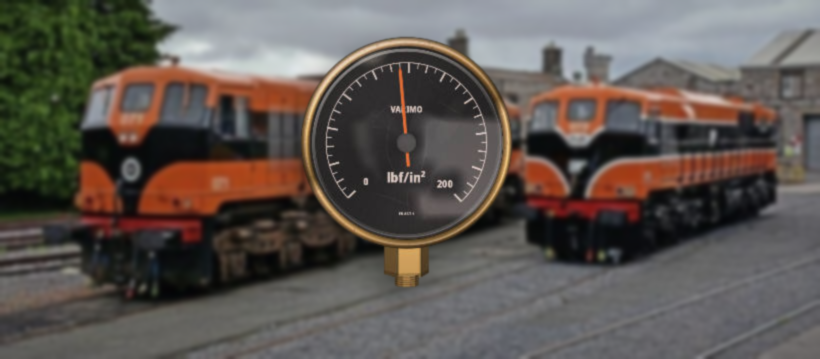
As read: {"value": 95, "unit": "psi"}
